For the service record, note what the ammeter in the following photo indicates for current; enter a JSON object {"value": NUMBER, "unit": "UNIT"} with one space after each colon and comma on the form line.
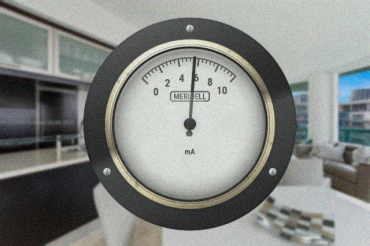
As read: {"value": 5.6, "unit": "mA"}
